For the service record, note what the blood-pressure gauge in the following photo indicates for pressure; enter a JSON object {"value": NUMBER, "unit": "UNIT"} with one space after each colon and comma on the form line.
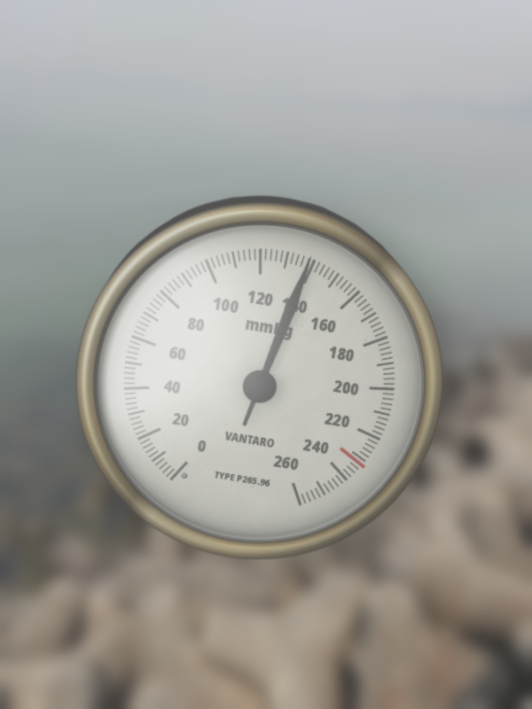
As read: {"value": 138, "unit": "mmHg"}
